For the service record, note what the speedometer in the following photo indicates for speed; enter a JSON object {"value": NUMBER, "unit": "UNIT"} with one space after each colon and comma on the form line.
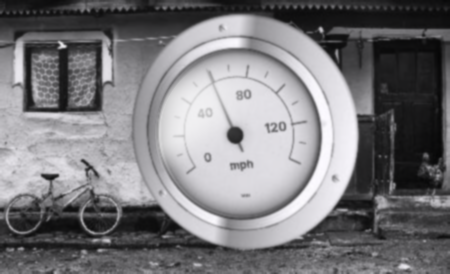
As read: {"value": 60, "unit": "mph"}
